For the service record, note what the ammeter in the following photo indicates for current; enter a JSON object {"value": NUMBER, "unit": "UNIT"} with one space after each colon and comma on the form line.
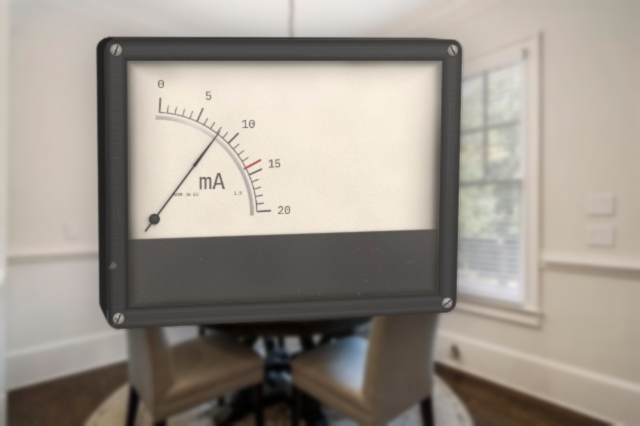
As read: {"value": 8, "unit": "mA"}
